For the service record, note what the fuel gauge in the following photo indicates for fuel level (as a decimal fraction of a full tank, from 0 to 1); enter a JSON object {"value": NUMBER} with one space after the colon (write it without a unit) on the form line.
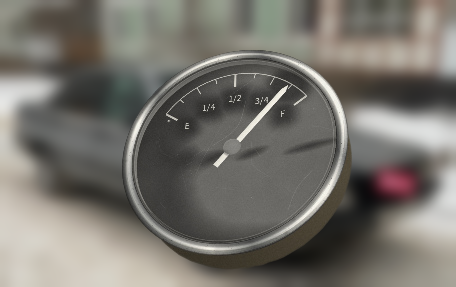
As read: {"value": 0.875}
